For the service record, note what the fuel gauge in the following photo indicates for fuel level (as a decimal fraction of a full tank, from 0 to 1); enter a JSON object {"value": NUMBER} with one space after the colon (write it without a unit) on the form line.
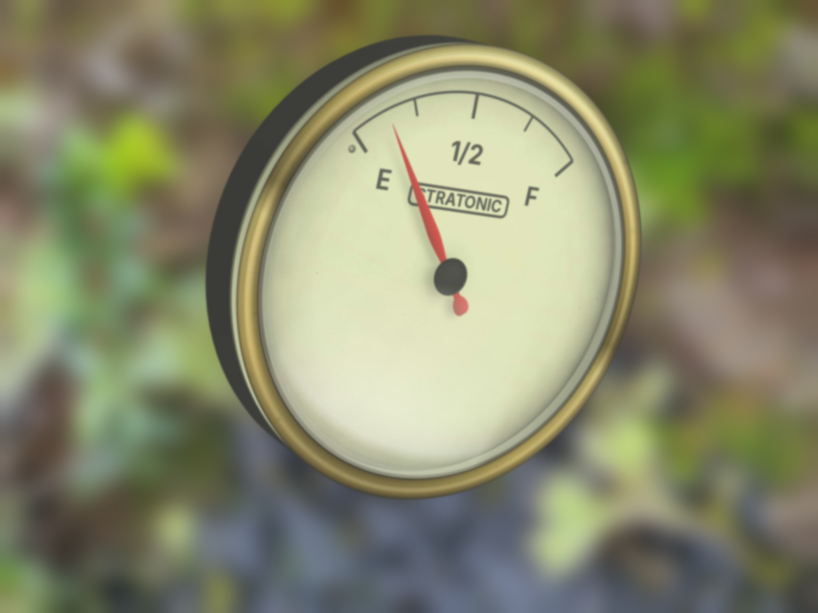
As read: {"value": 0.125}
